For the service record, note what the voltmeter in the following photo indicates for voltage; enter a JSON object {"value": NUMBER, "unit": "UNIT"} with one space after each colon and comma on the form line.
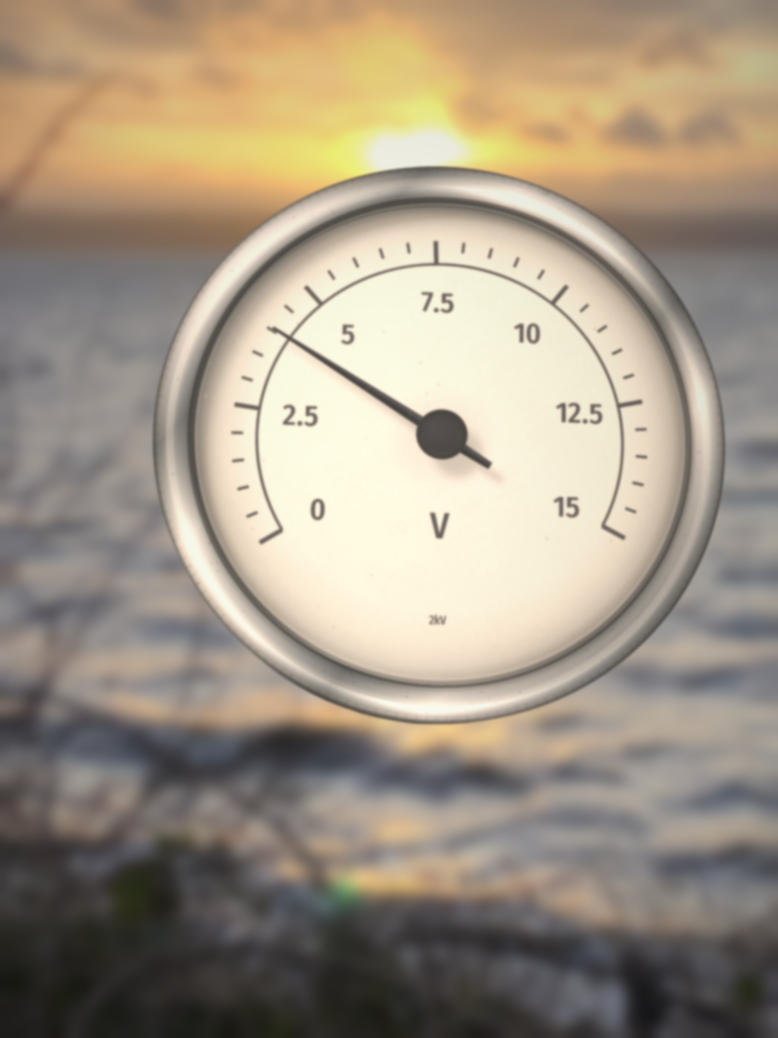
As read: {"value": 4, "unit": "V"}
